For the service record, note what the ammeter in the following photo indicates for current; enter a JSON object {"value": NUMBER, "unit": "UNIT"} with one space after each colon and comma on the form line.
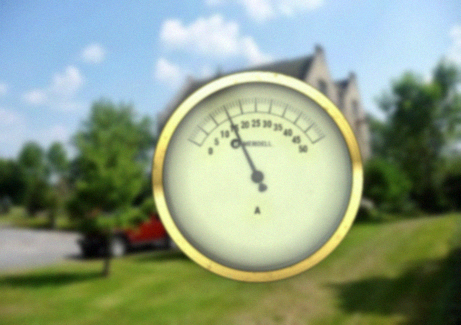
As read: {"value": 15, "unit": "A"}
